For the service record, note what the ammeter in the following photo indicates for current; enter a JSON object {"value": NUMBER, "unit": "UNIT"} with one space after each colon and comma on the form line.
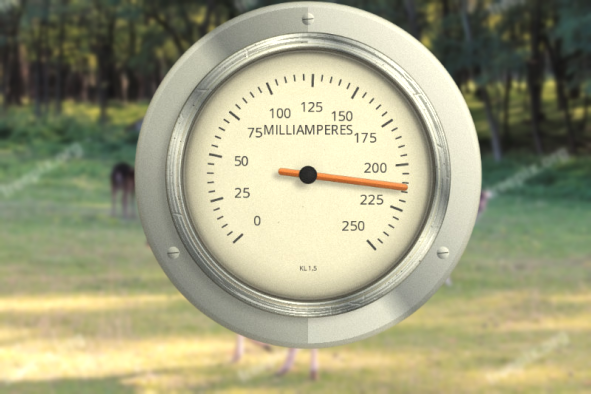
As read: {"value": 212.5, "unit": "mA"}
